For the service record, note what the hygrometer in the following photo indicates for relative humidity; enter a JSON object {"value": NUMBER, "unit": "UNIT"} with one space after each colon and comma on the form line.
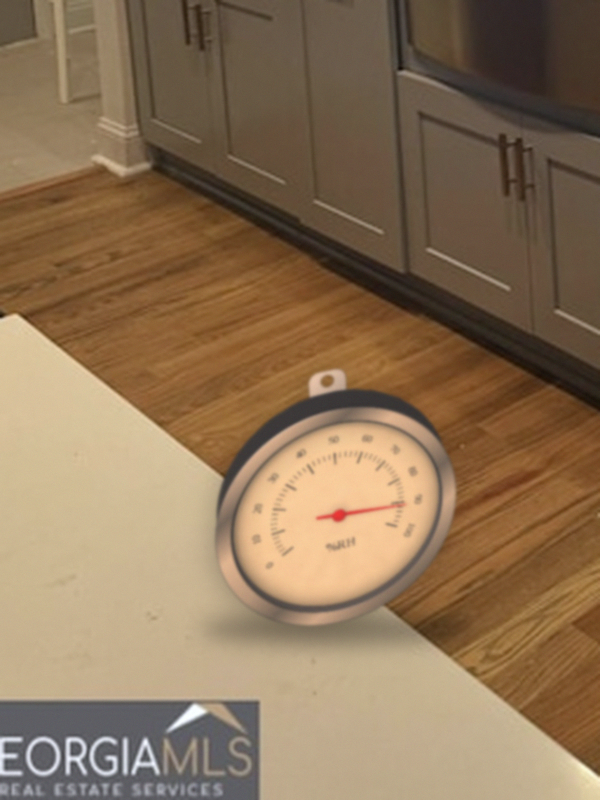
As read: {"value": 90, "unit": "%"}
